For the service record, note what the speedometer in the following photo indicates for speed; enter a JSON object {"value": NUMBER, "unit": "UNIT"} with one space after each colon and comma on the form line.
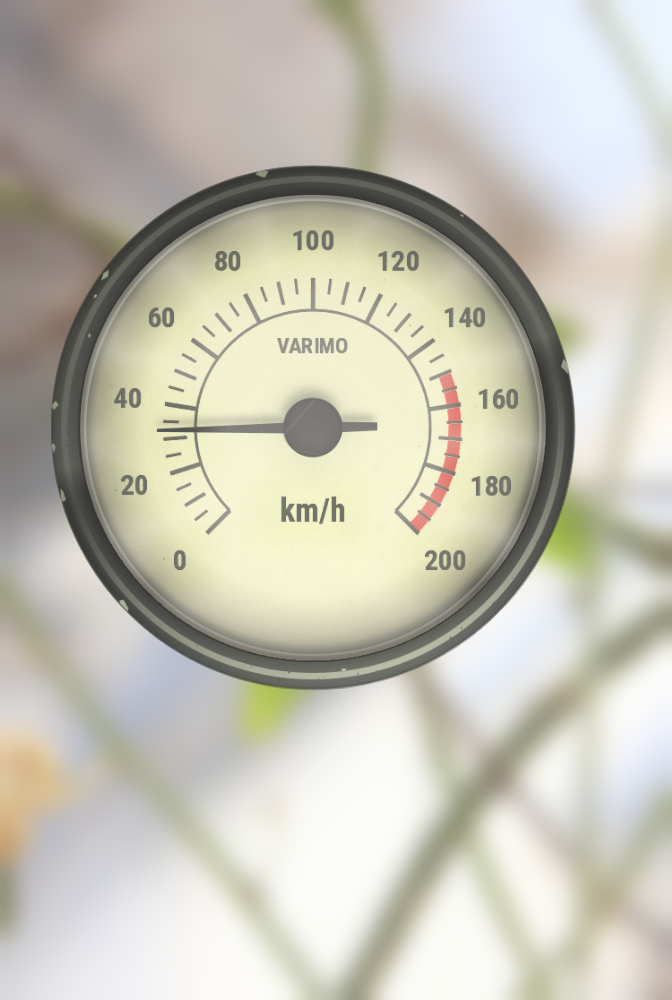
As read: {"value": 32.5, "unit": "km/h"}
